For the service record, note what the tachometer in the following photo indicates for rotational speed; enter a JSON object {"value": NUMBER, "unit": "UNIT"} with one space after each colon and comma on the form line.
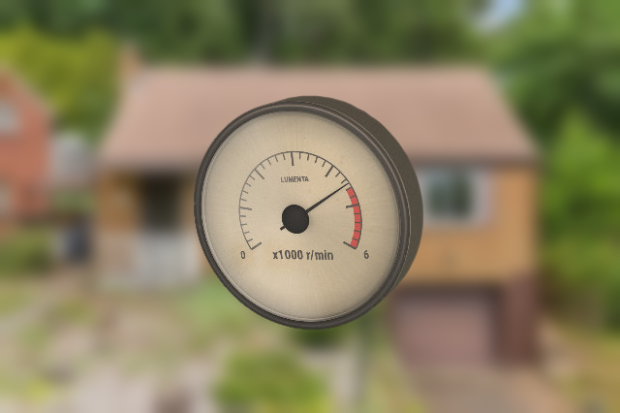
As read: {"value": 4500, "unit": "rpm"}
